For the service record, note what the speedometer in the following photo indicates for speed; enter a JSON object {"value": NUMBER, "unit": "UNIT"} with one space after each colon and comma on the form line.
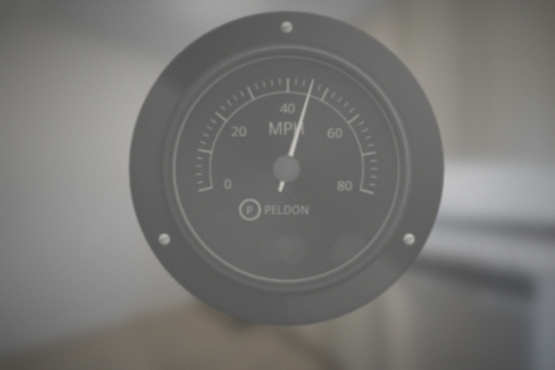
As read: {"value": 46, "unit": "mph"}
